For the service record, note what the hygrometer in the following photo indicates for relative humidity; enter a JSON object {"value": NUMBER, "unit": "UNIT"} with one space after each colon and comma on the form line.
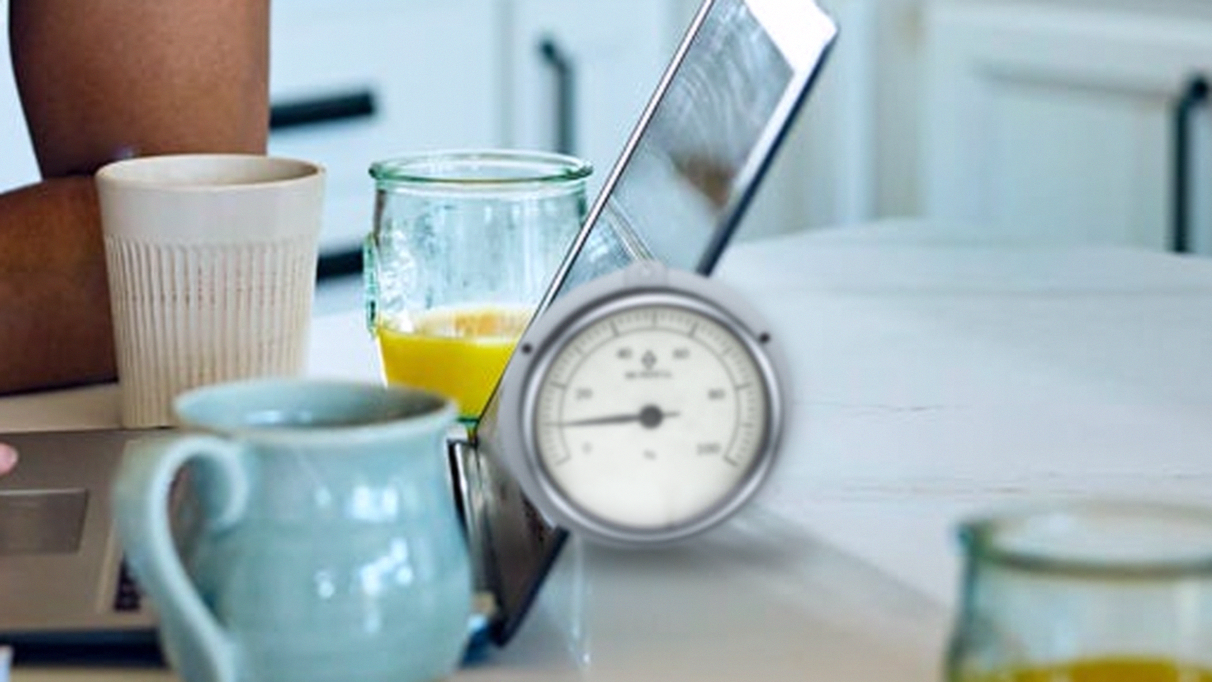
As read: {"value": 10, "unit": "%"}
